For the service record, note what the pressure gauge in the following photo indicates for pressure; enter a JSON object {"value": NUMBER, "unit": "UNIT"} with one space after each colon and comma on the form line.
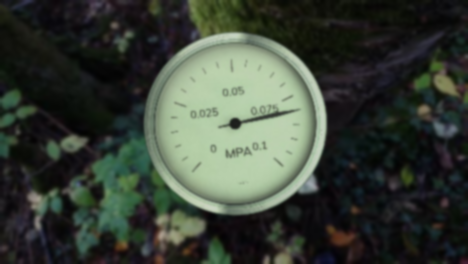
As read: {"value": 0.08, "unit": "MPa"}
